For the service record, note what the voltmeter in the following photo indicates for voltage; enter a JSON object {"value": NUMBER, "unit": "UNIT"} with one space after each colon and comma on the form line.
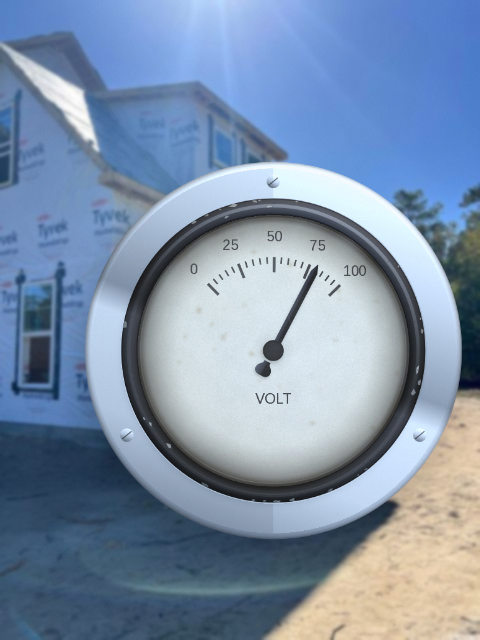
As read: {"value": 80, "unit": "V"}
